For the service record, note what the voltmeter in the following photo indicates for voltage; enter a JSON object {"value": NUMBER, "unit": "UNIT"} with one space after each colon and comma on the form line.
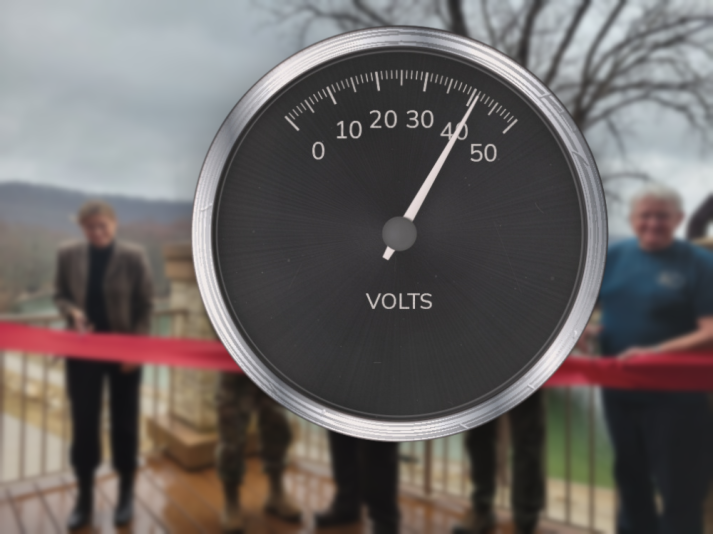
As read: {"value": 41, "unit": "V"}
